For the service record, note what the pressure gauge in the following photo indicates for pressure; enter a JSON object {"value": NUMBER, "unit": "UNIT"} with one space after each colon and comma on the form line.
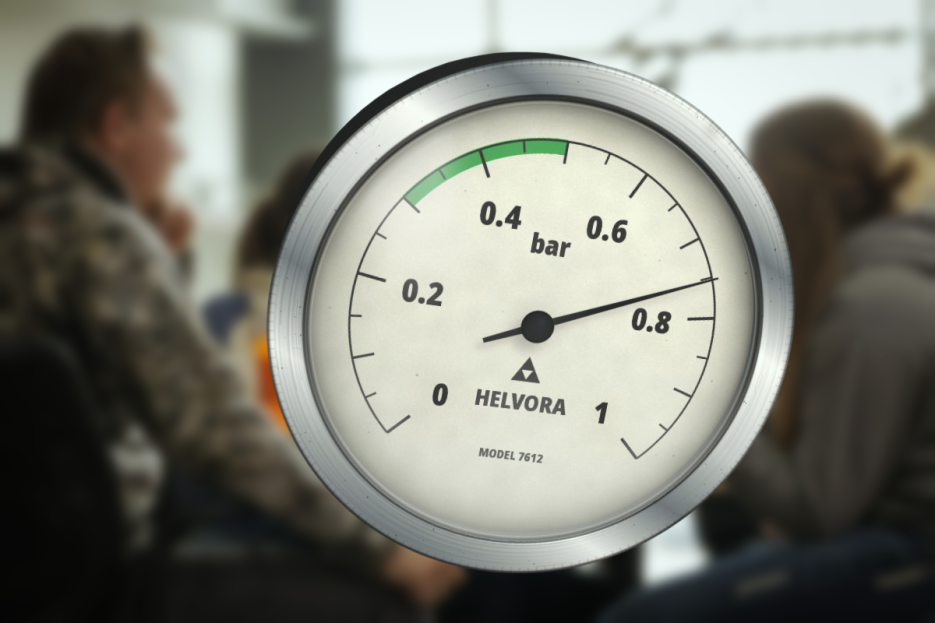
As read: {"value": 0.75, "unit": "bar"}
